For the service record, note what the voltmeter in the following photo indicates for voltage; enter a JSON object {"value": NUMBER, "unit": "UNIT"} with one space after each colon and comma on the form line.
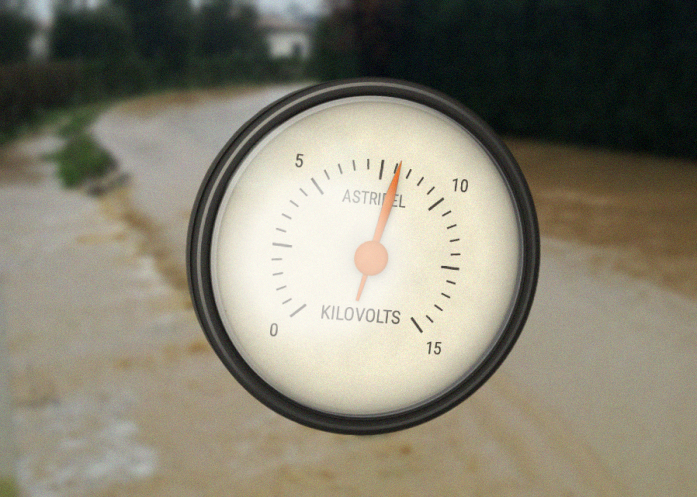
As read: {"value": 8, "unit": "kV"}
